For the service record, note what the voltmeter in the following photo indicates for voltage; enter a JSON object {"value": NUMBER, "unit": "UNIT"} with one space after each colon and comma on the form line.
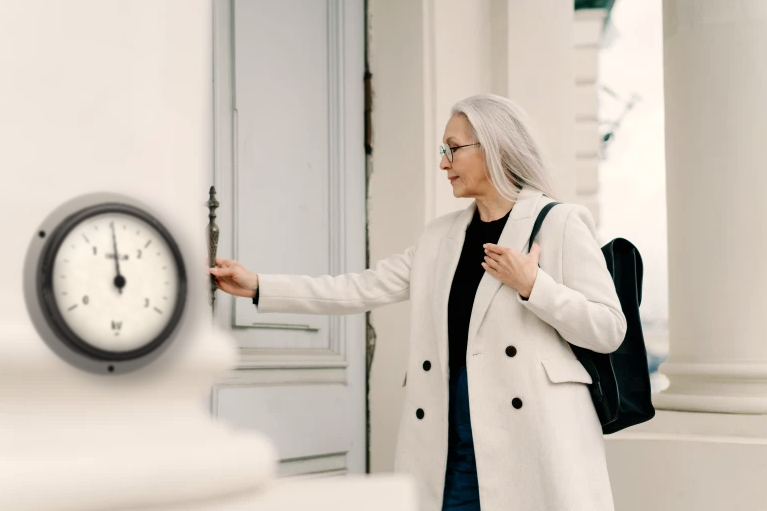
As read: {"value": 1.4, "unit": "kV"}
